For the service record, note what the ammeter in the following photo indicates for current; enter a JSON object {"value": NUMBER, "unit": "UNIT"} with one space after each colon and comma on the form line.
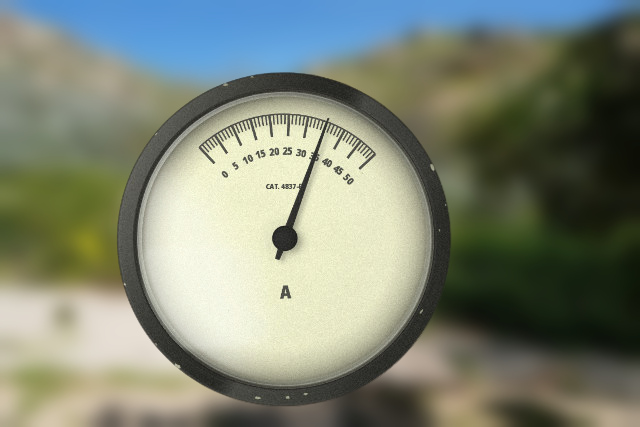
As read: {"value": 35, "unit": "A"}
